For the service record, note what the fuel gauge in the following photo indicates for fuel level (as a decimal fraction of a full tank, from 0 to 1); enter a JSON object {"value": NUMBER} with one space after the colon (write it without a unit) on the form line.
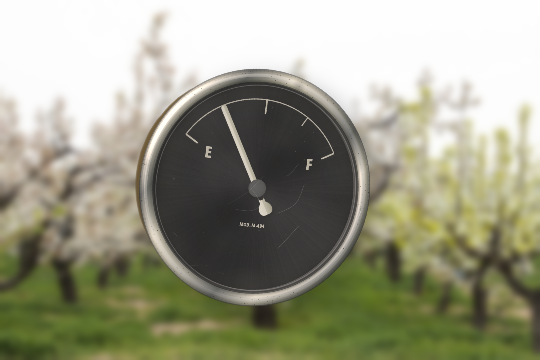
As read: {"value": 0.25}
